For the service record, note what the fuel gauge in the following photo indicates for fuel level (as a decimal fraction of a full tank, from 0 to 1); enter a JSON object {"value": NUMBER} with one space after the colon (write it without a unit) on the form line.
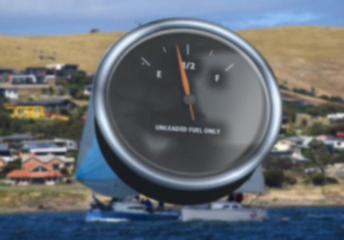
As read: {"value": 0.375}
